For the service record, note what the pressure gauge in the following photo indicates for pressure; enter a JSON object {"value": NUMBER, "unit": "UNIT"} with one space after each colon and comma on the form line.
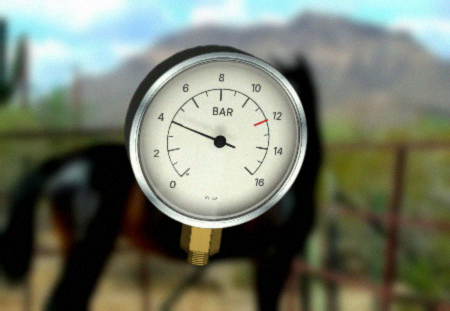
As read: {"value": 4, "unit": "bar"}
